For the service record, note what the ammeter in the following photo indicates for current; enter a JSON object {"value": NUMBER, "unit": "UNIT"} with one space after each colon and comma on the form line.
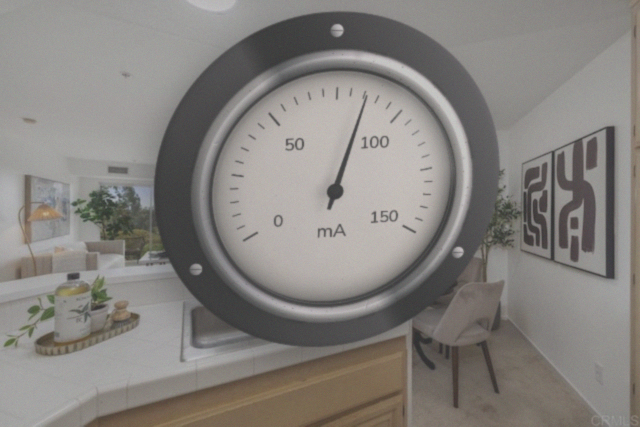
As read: {"value": 85, "unit": "mA"}
